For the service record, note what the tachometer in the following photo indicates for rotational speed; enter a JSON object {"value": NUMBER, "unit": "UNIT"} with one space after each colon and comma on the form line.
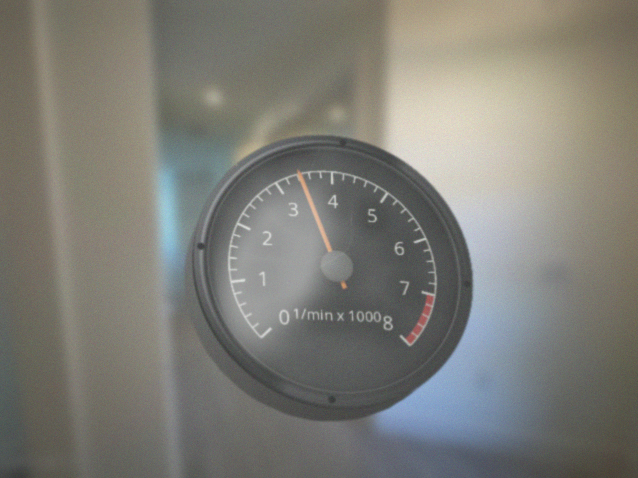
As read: {"value": 3400, "unit": "rpm"}
